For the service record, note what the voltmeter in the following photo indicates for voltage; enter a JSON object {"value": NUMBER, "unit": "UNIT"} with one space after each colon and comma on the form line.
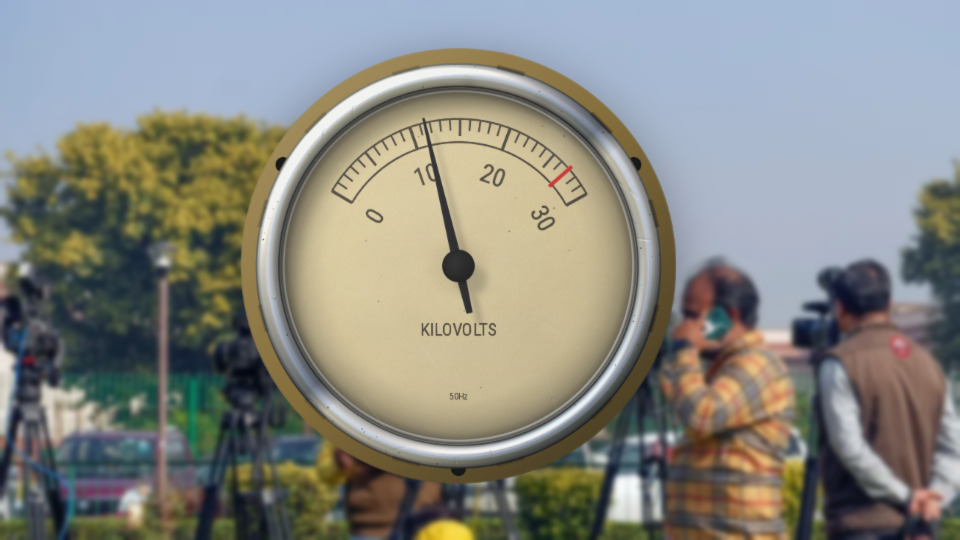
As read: {"value": 11.5, "unit": "kV"}
